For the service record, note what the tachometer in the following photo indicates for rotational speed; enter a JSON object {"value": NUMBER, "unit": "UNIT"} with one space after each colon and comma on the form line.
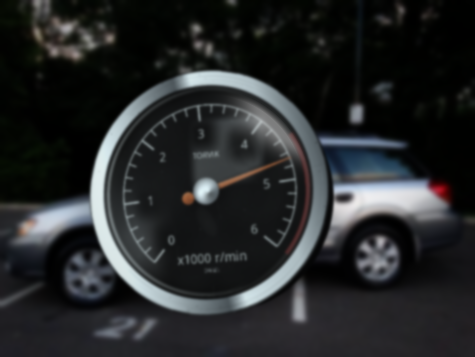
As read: {"value": 4700, "unit": "rpm"}
